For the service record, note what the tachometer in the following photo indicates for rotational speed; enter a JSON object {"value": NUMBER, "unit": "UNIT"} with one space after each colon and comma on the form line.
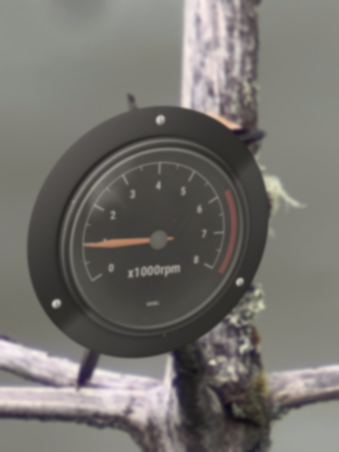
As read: {"value": 1000, "unit": "rpm"}
